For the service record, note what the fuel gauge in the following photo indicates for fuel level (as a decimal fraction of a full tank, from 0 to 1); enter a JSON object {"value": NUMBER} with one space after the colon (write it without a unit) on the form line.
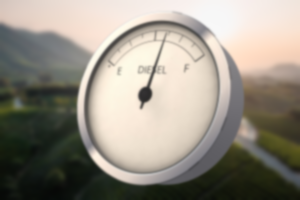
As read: {"value": 0.625}
